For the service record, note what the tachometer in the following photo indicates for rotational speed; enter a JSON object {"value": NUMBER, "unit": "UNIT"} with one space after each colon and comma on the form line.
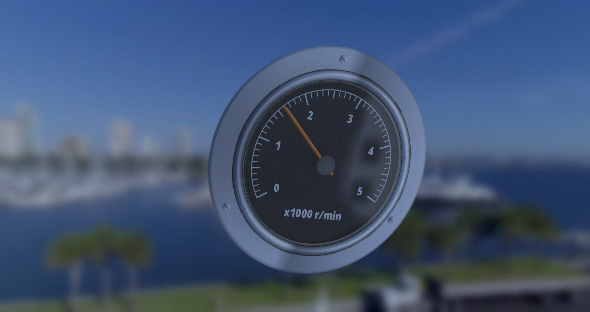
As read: {"value": 1600, "unit": "rpm"}
